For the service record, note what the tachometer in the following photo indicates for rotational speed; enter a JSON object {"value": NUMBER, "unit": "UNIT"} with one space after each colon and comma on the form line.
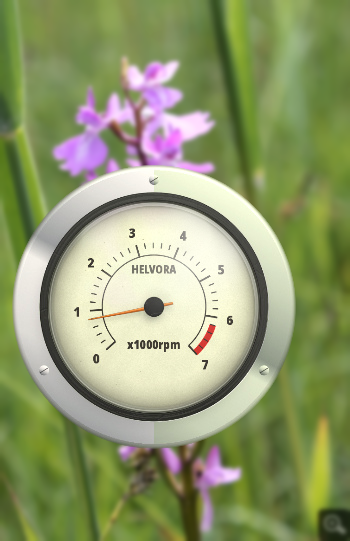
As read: {"value": 800, "unit": "rpm"}
